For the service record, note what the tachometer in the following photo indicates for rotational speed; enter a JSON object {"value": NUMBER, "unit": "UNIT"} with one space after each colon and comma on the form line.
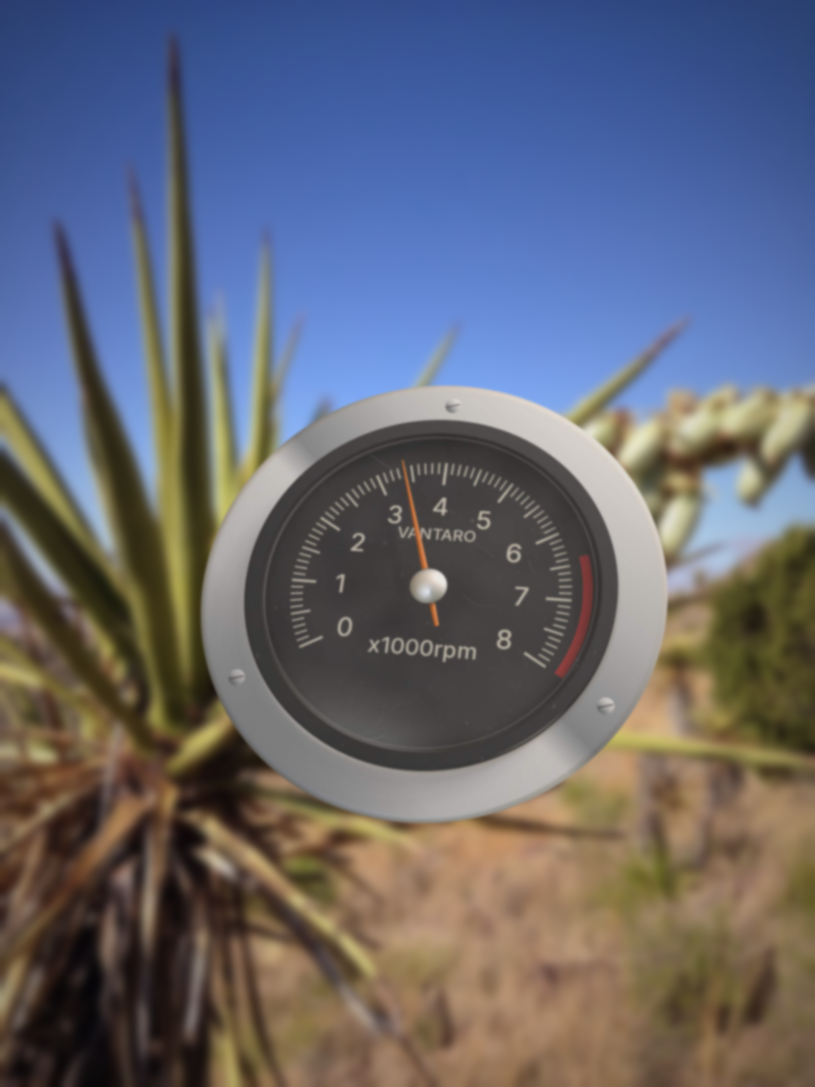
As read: {"value": 3400, "unit": "rpm"}
